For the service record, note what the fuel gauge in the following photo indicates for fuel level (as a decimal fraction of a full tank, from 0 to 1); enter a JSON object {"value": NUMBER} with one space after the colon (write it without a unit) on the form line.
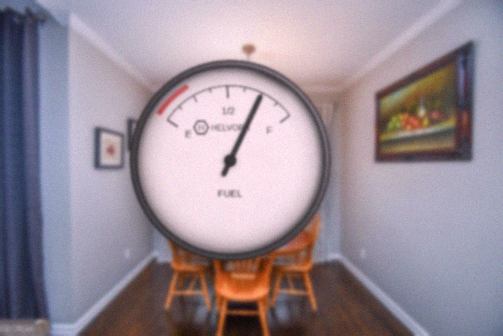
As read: {"value": 0.75}
